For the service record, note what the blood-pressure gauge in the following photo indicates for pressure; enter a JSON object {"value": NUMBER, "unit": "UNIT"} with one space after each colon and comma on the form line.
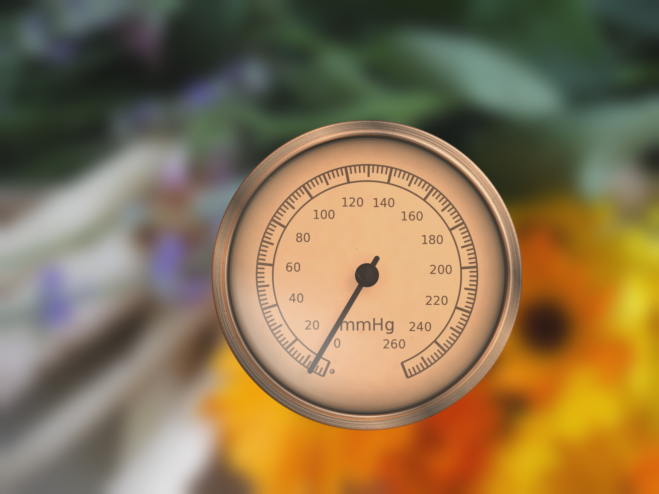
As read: {"value": 6, "unit": "mmHg"}
